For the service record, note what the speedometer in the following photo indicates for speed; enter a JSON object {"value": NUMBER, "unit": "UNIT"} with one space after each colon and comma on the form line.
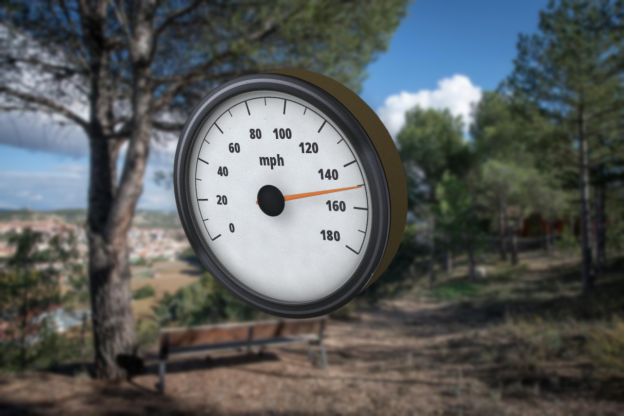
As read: {"value": 150, "unit": "mph"}
